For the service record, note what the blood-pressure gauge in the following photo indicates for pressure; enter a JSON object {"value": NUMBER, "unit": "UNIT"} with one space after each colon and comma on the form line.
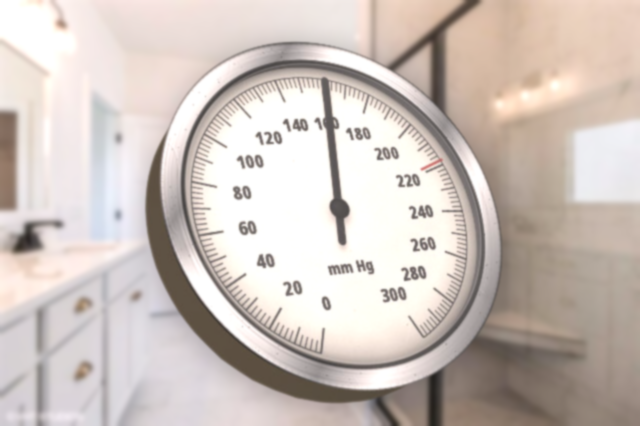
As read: {"value": 160, "unit": "mmHg"}
